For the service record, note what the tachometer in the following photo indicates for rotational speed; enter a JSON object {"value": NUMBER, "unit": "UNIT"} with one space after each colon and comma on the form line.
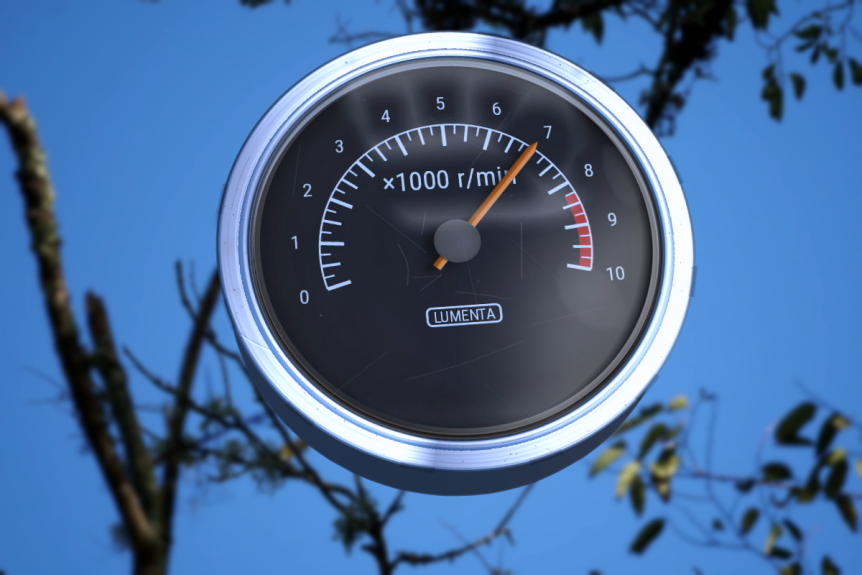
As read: {"value": 7000, "unit": "rpm"}
